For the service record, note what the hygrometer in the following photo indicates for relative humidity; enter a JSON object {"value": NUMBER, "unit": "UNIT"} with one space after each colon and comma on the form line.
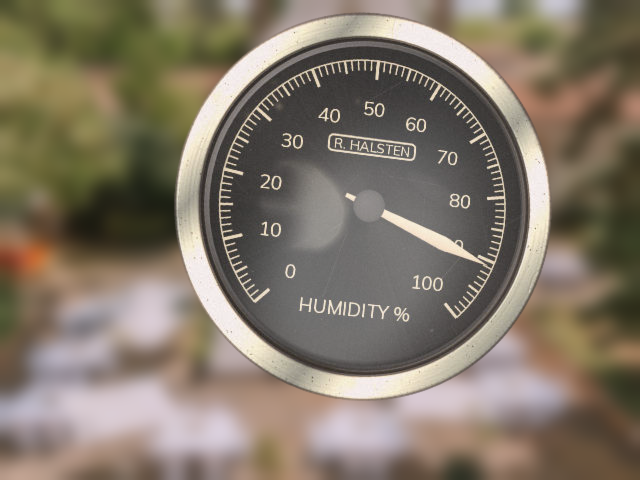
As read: {"value": 91, "unit": "%"}
